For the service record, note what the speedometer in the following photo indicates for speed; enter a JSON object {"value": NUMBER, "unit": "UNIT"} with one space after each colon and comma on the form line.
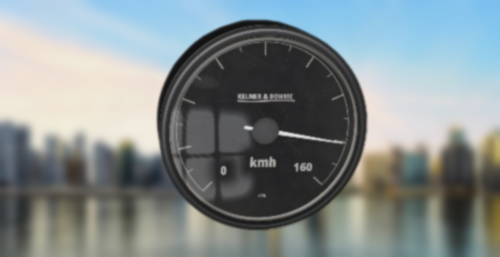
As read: {"value": 140, "unit": "km/h"}
